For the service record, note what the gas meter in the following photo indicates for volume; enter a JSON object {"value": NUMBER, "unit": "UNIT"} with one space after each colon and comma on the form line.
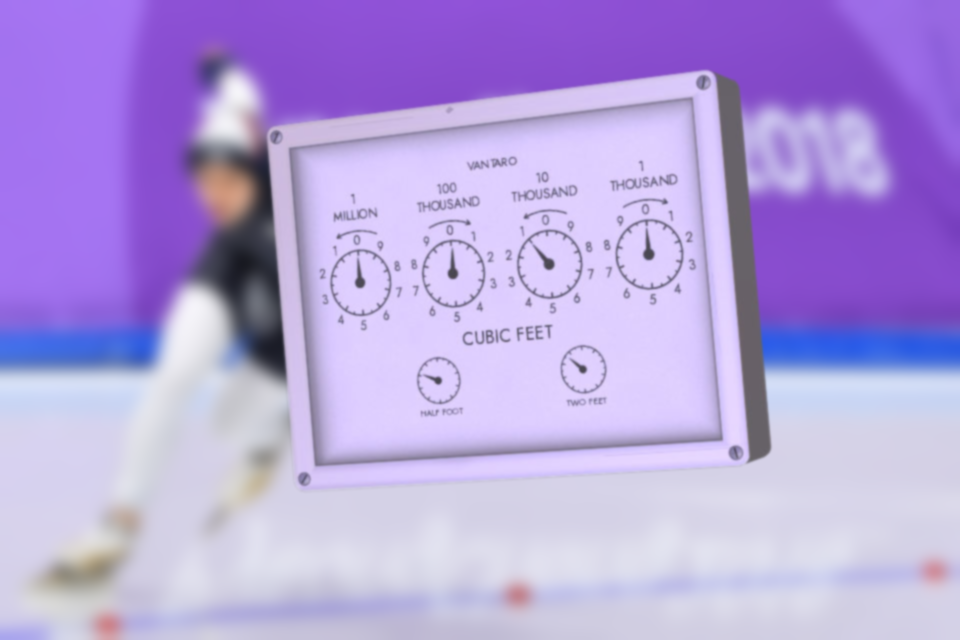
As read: {"value": 1000, "unit": "ft³"}
